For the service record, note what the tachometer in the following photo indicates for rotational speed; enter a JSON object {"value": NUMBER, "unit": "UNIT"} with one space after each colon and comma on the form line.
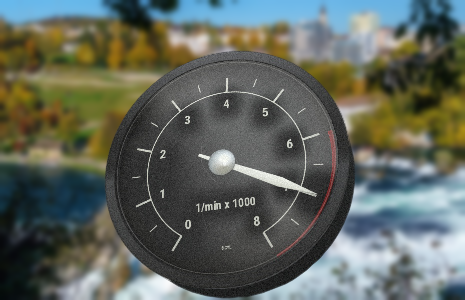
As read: {"value": 7000, "unit": "rpm"}
